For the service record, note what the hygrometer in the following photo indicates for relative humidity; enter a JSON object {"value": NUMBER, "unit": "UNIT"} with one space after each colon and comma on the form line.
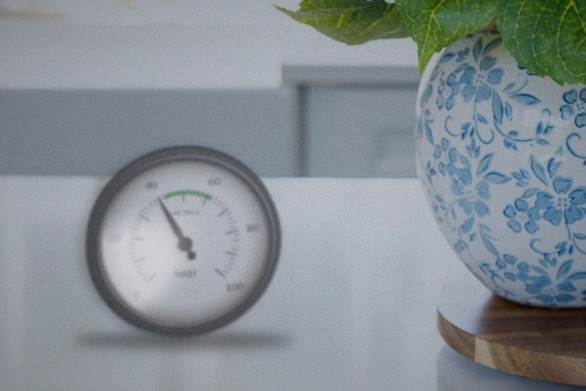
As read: {"value": 40, "unit": "%"}
